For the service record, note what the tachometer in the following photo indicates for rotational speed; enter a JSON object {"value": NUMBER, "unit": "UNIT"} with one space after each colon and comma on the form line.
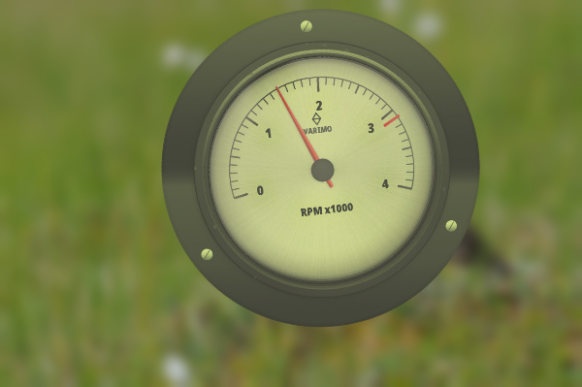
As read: {"value": 1500, "unit": "rpm"}
